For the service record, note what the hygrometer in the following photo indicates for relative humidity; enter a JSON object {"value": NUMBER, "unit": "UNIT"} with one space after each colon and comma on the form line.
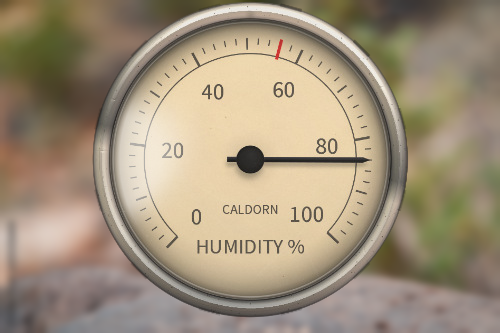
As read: {"value": 84, "unit": "%"}
